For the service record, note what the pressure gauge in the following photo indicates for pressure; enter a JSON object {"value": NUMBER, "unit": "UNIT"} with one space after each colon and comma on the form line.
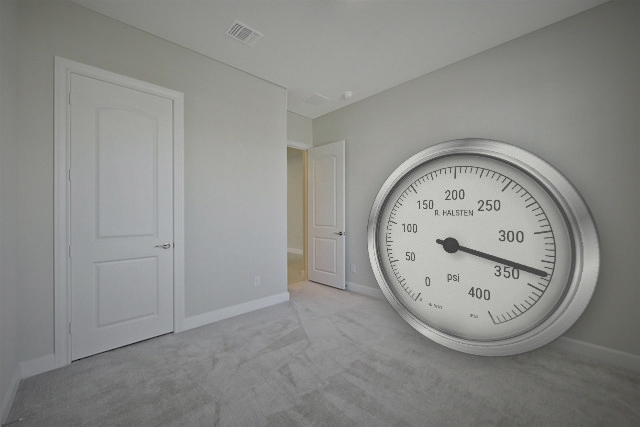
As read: {"value": 335, "unit": "psi"}
